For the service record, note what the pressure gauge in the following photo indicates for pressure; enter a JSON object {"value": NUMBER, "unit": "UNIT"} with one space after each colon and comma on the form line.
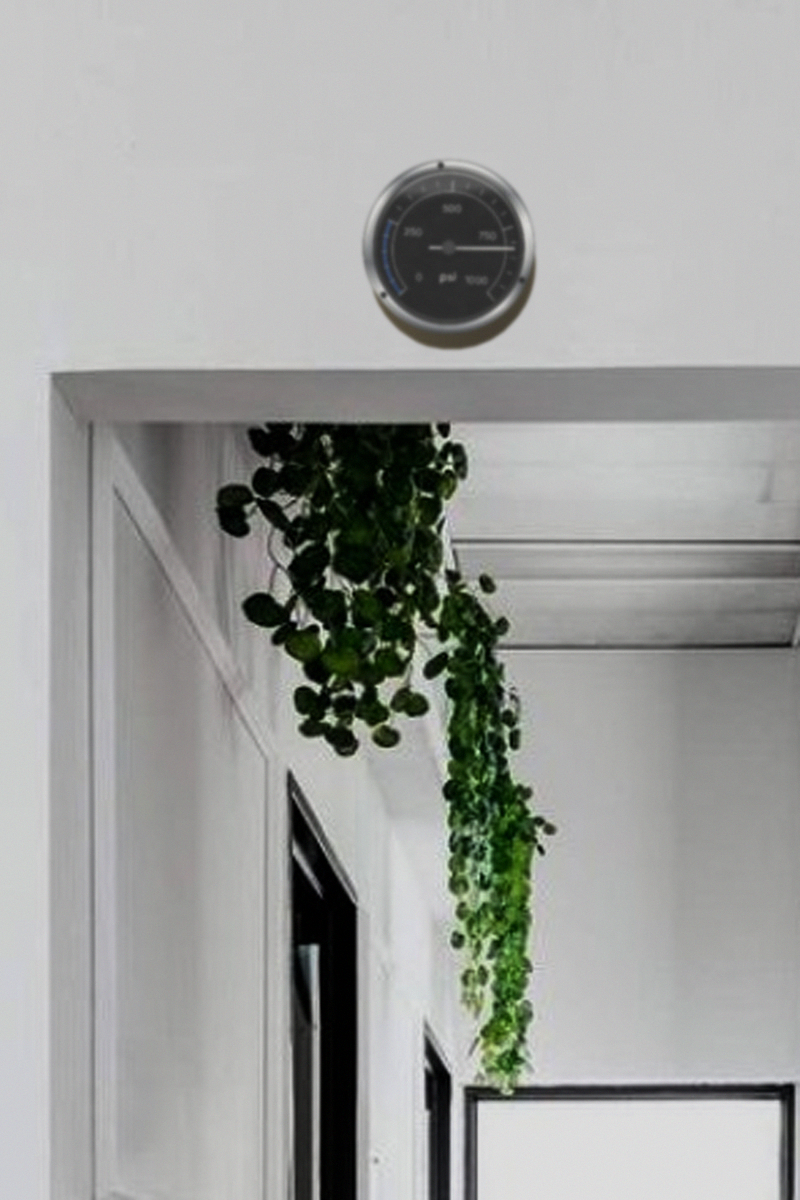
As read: {"value": 825, "unit": "psi"}
